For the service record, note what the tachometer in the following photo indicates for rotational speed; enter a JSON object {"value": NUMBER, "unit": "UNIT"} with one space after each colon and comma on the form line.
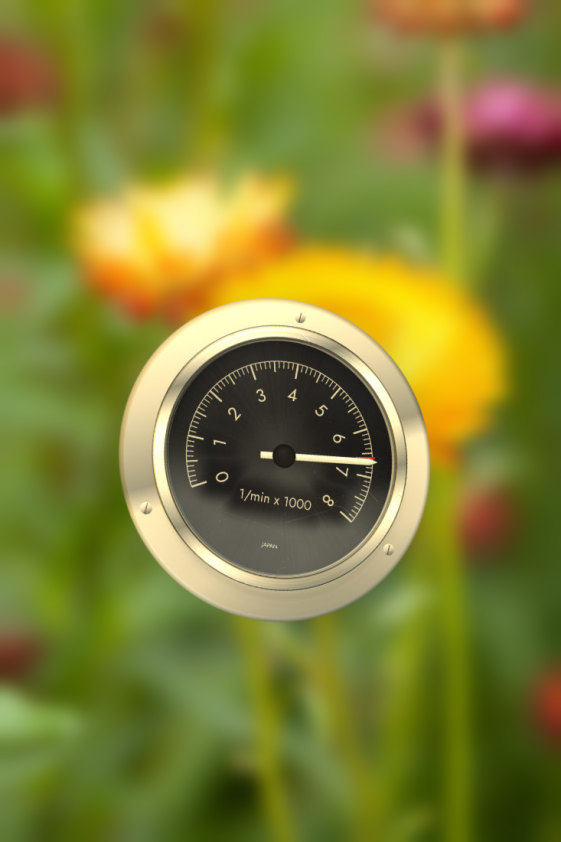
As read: {"value": 6700, "unit": "rpm"}
